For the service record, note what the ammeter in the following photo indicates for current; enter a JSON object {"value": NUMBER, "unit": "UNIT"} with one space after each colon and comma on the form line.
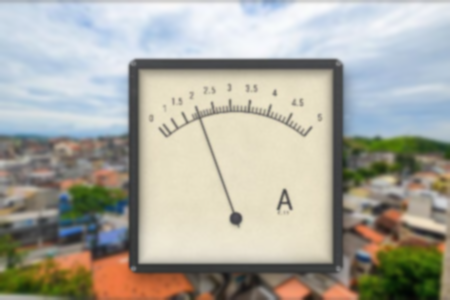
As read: {"value": 2, "unit": "A"}
